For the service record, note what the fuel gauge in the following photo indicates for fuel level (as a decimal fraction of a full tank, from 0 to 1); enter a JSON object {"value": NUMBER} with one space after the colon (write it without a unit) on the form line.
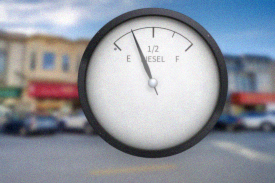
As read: {"value": 0.25}
